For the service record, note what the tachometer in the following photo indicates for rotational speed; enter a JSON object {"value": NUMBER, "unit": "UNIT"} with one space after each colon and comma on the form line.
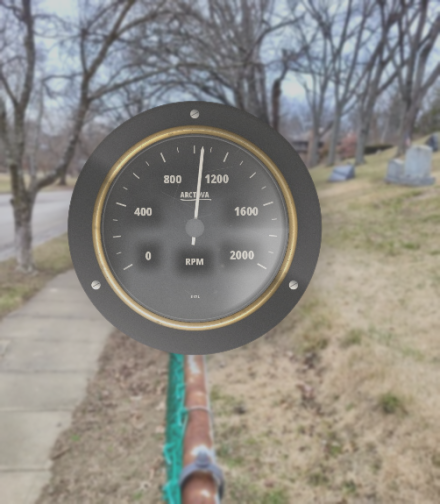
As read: {"value": 1050, "unit": "rpm"}
